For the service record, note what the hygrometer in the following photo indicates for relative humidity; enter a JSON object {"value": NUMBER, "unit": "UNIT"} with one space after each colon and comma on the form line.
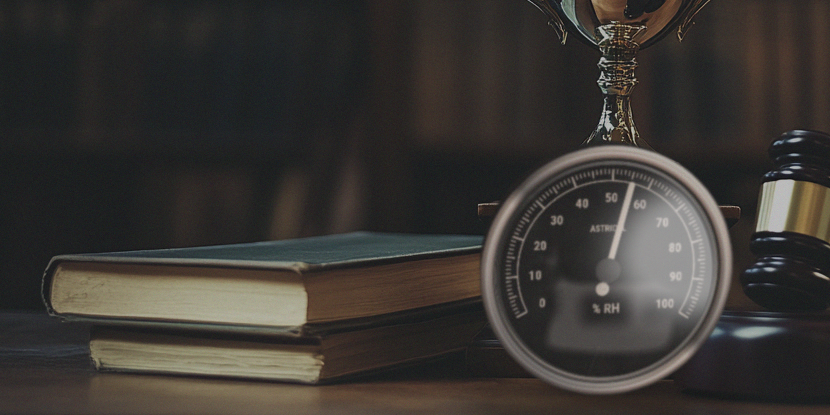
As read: {"value": 55, "unit": "%"}
